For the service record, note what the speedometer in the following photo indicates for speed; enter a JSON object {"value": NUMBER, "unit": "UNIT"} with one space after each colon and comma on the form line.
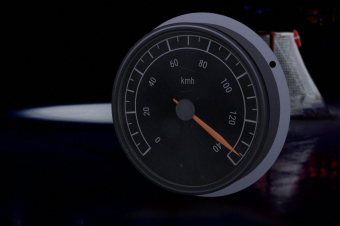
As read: {"value": 135, "unit": "km/h"}
